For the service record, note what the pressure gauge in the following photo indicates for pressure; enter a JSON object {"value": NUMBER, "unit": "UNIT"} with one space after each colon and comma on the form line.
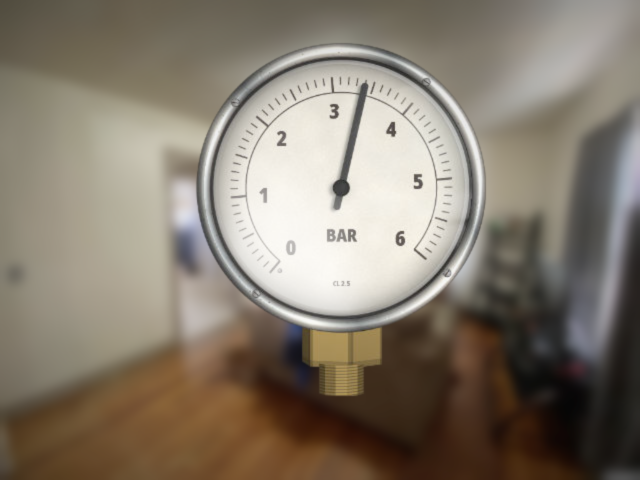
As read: {"value": 3.4, "unit": "bar"}
